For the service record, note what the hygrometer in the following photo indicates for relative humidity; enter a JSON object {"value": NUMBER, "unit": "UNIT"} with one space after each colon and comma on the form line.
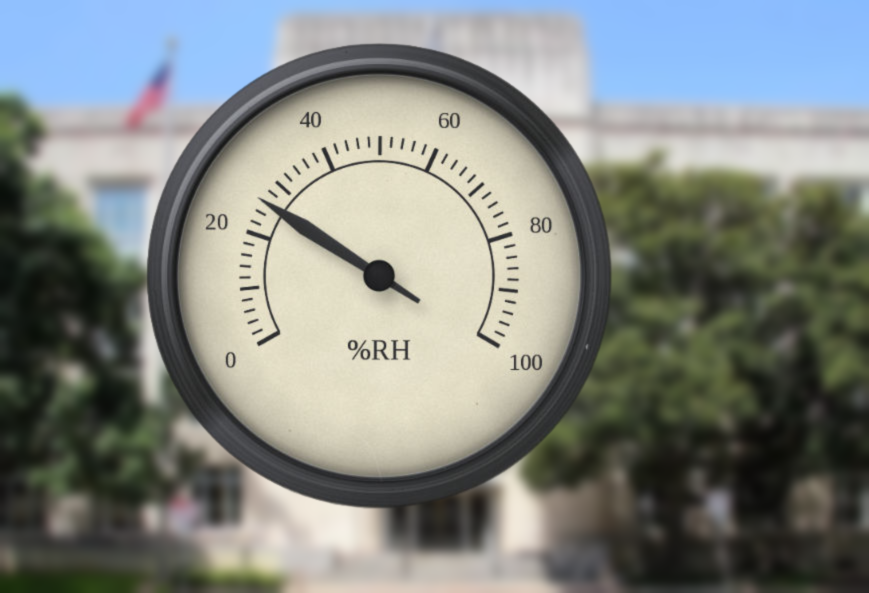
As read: {"value": 26, "unit": "%"}
